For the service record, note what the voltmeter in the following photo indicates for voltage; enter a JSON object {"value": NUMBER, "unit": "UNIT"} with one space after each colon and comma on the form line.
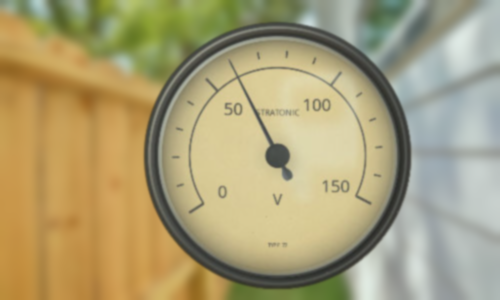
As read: {"value": 60, "unit": "V"}
